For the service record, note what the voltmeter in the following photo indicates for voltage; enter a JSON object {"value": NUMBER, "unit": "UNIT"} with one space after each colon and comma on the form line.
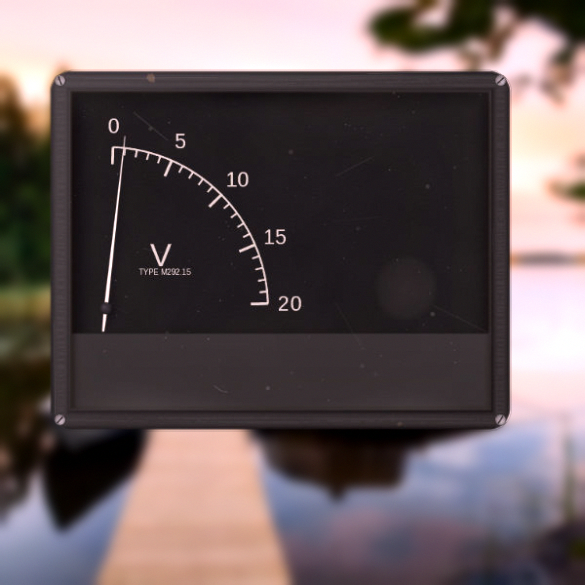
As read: {"value": 1, "unit": "V"}
